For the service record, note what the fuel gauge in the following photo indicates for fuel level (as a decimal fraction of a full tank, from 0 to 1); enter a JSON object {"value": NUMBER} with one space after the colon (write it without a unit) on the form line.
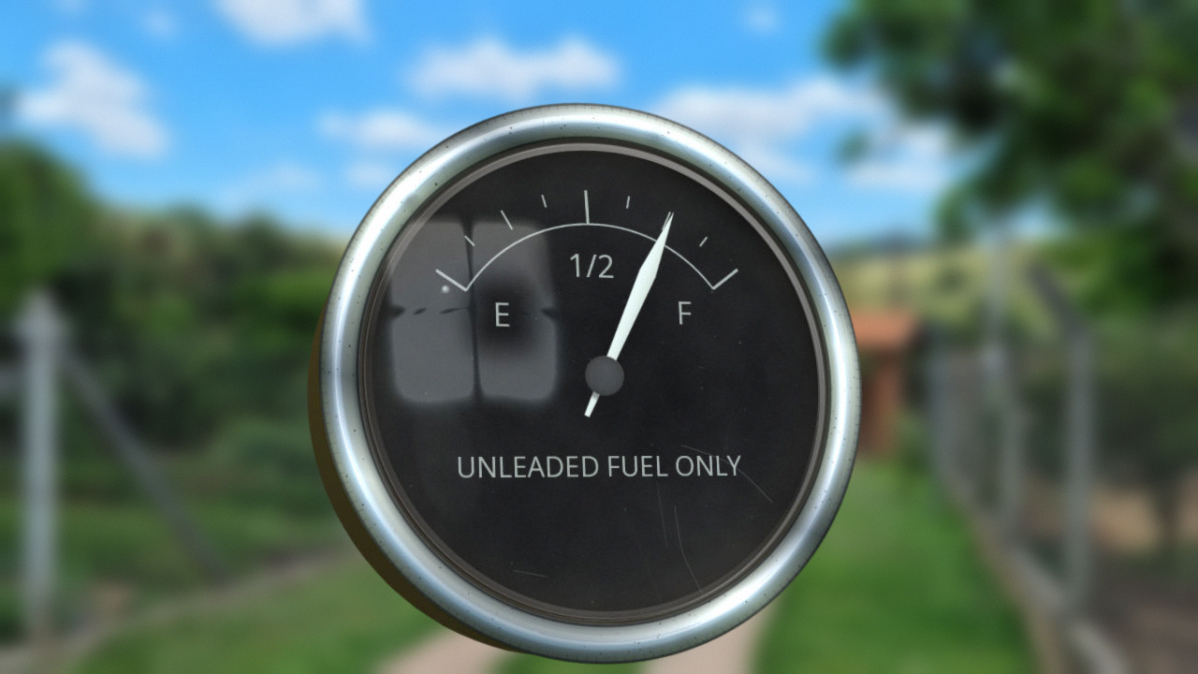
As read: {"value": 0.75}
